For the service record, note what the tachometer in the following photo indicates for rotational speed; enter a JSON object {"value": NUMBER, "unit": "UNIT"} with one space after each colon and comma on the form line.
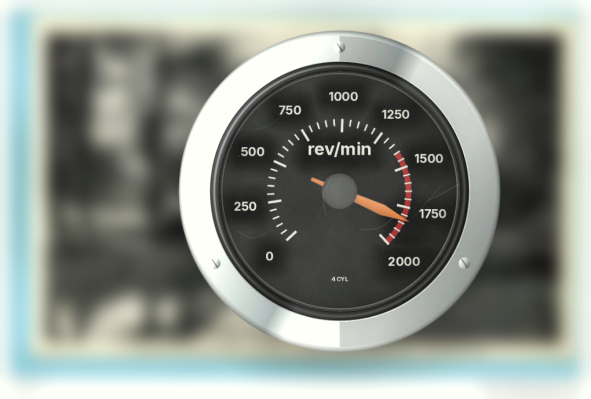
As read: {"value": 1825, "unit": "rpm"}
